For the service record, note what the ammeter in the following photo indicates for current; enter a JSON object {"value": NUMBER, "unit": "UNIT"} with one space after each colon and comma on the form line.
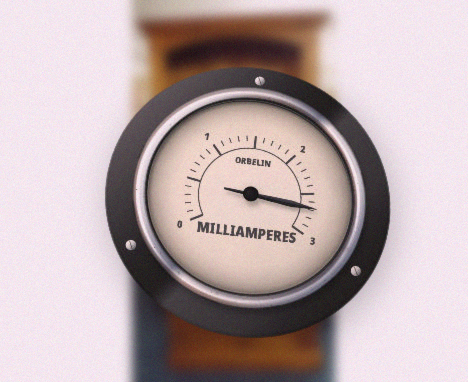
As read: {"value": 2.7, "unit": "mA"}
